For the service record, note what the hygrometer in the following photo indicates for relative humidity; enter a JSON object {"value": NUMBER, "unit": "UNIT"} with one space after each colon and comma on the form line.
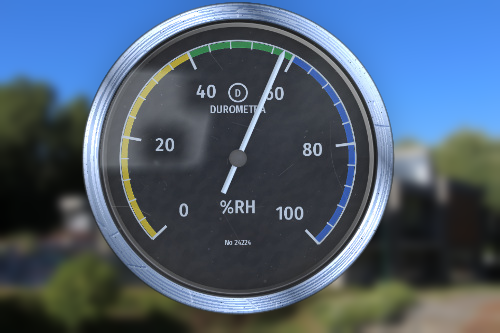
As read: {"value": 58, "unit": "%"}
